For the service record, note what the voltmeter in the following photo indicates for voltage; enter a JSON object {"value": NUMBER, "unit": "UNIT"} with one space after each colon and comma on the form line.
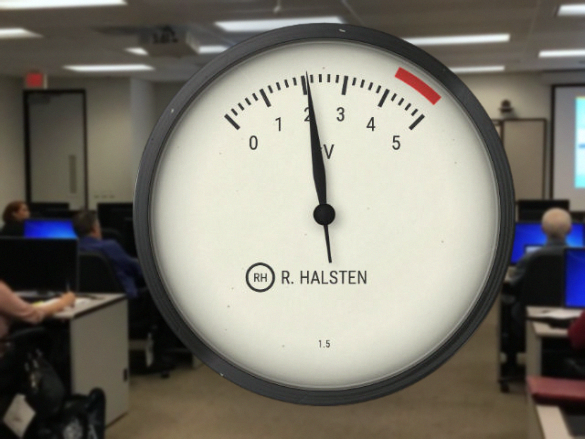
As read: {"value": 2.1, "unit": "kV"}
